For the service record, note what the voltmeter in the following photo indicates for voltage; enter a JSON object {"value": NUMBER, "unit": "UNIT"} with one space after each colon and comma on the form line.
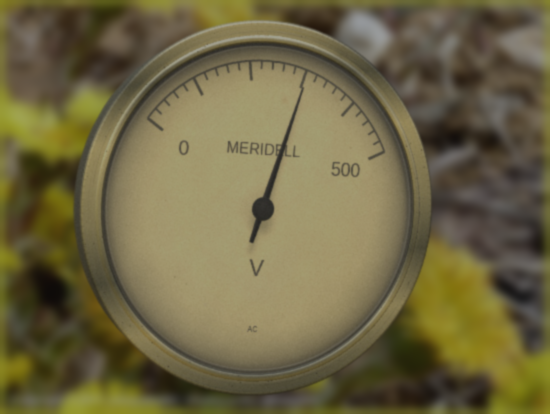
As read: {"value": 300, "unit": "V"}
